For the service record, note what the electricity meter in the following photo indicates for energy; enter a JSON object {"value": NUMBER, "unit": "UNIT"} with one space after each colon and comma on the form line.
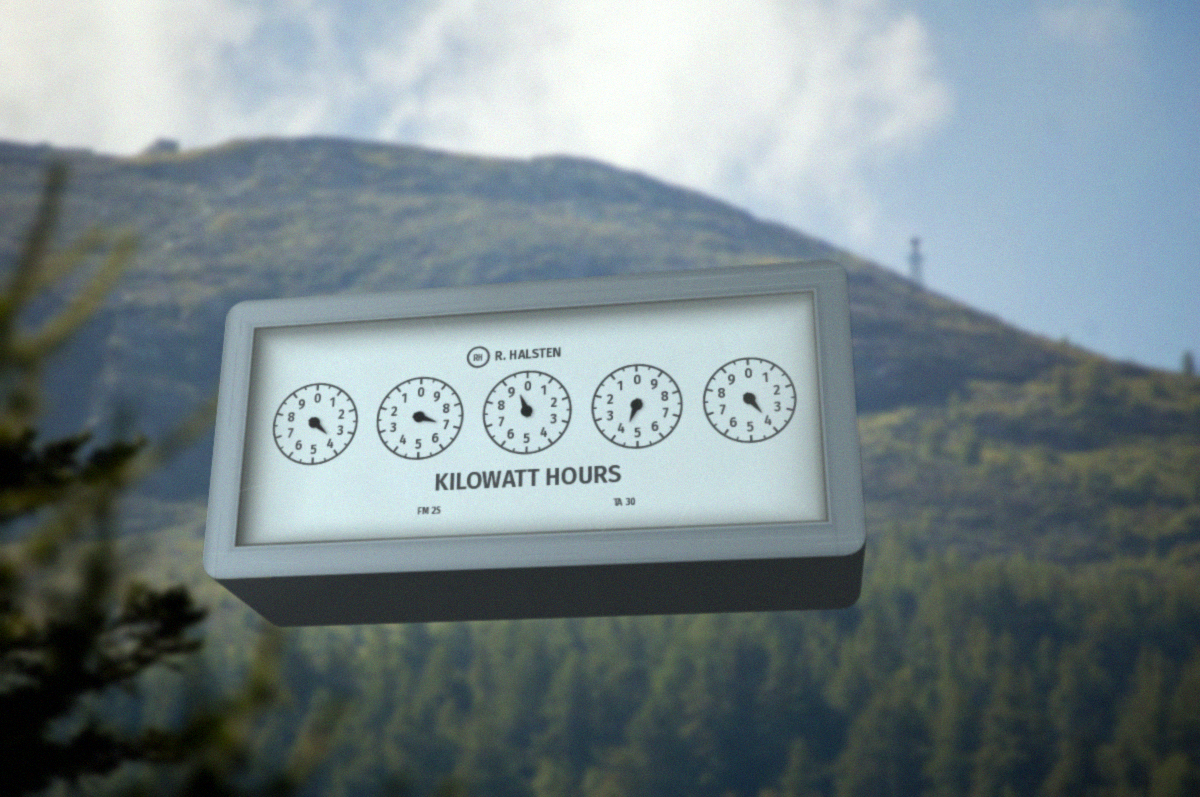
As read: {"value": 36944, "unit": "kWh"}
